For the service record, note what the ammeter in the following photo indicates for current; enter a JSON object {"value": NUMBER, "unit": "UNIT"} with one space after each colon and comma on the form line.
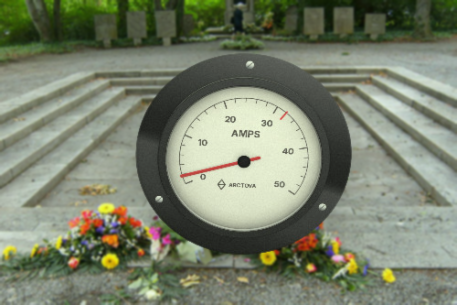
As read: {"value": 2, "unit": "A"}
